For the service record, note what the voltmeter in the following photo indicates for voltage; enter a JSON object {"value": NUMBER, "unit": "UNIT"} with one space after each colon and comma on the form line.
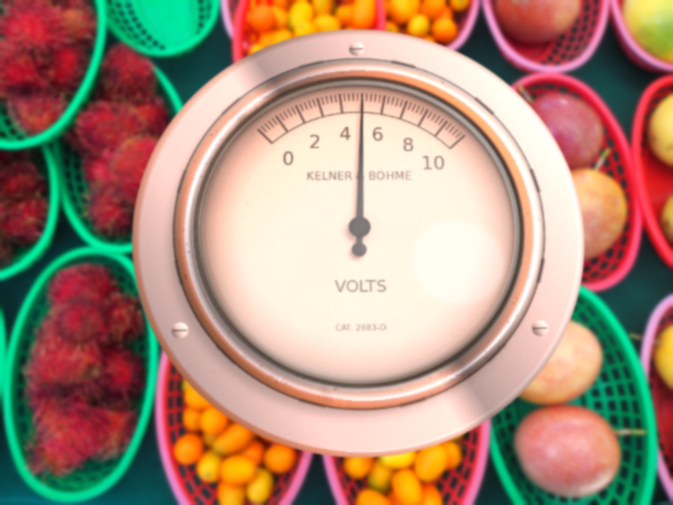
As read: {"value": 5, "unit": "V"}
